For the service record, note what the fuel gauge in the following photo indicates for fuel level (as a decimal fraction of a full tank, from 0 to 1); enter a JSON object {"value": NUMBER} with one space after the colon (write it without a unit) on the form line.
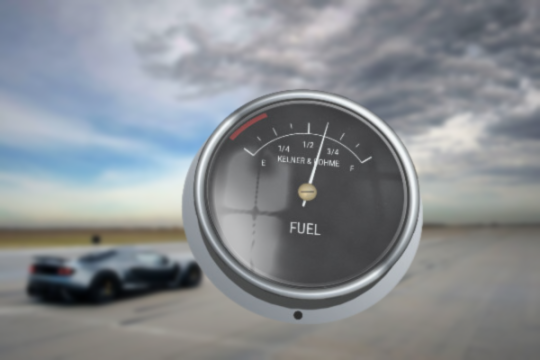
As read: {"value": 0.625}
